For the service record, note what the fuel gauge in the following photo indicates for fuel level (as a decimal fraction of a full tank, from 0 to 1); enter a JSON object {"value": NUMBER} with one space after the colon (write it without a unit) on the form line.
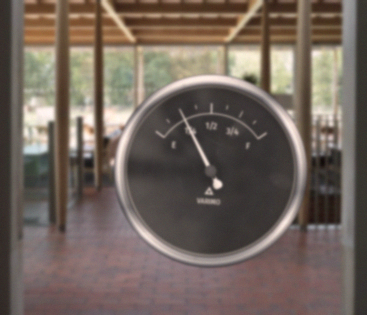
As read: {"value": 0.25}
